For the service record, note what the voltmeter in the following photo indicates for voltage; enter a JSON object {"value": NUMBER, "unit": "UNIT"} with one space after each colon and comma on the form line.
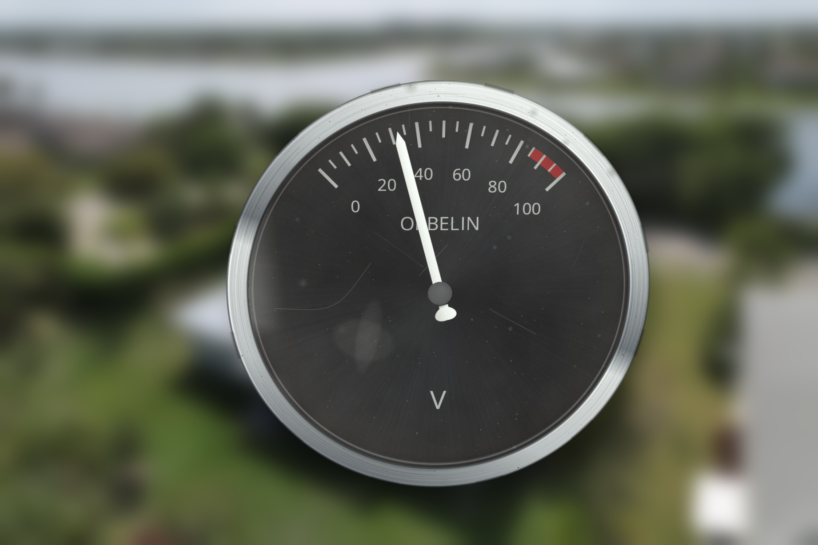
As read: {"value": 32.5, "unit": "V"}
